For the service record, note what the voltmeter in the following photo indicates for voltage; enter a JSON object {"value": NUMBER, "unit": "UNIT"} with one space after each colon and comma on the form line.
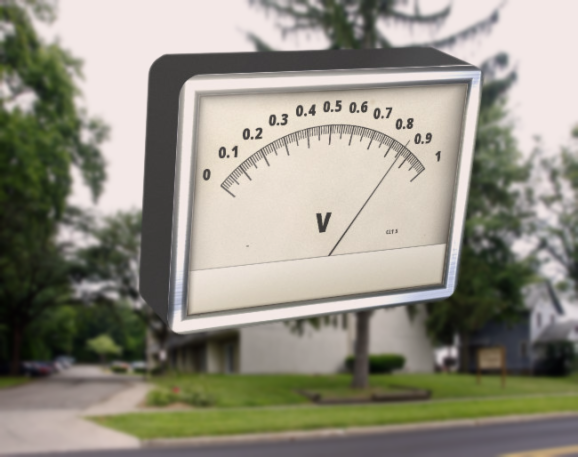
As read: {"value": 0.85, "unit": "V"}
